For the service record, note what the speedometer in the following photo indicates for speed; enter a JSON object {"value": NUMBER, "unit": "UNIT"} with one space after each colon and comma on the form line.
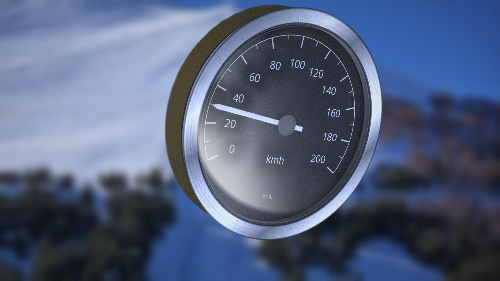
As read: {"value": 30, "unit": "km/h"}
